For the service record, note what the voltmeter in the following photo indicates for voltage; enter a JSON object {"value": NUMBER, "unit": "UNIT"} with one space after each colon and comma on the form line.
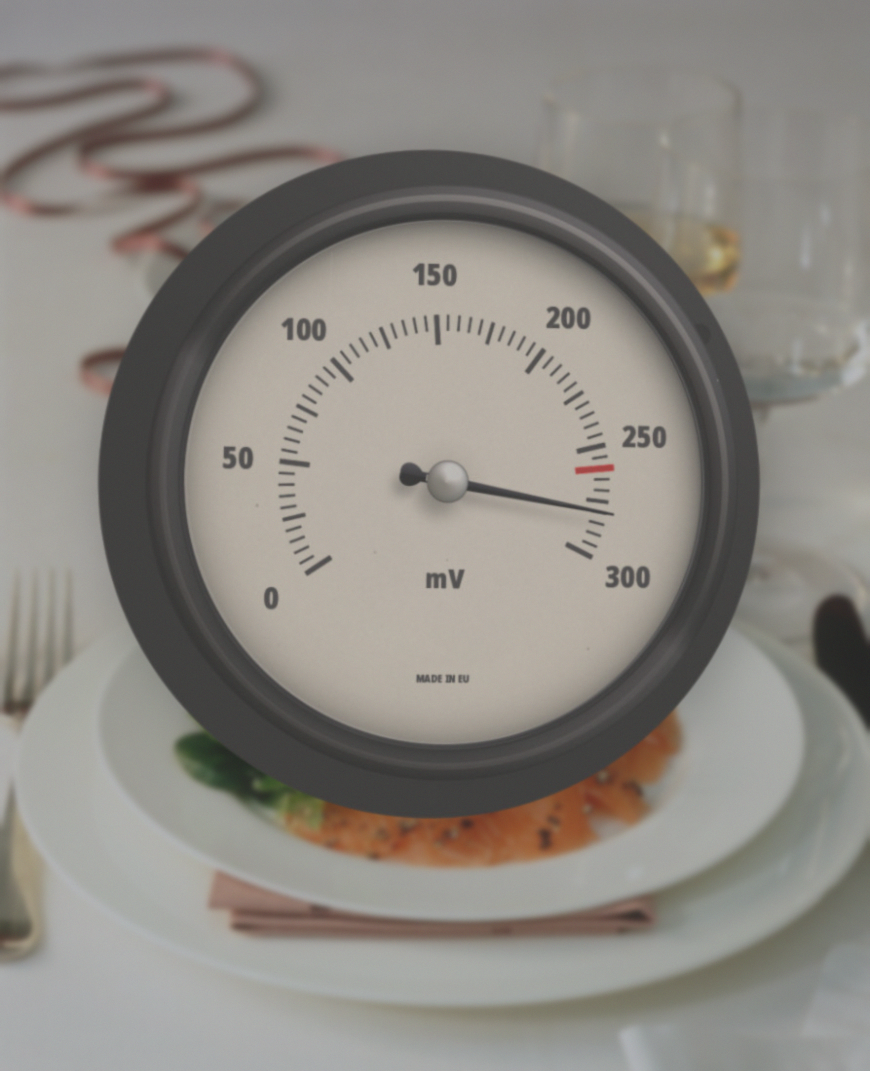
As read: {"value": 280, "unit": "mV"}
